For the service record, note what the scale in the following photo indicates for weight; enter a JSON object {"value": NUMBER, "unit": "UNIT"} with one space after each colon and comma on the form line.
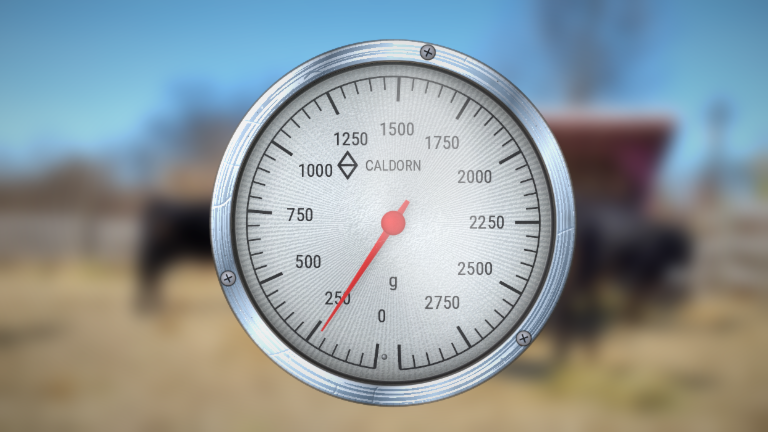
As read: {"value": 225, "unit": "g"}
